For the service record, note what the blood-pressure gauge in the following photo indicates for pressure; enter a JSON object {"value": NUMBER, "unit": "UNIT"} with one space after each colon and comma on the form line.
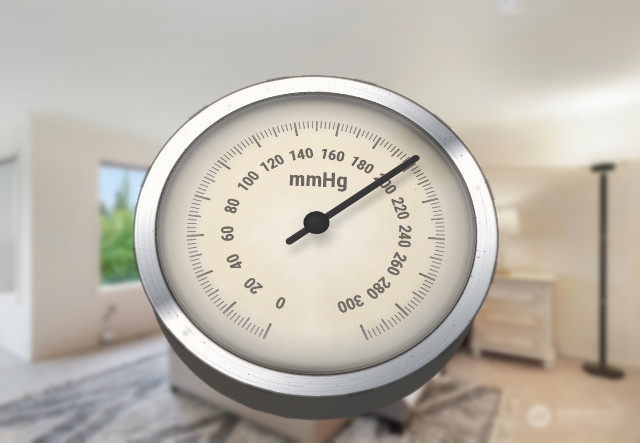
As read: {"value": 200, "unit": "mmHg"}
